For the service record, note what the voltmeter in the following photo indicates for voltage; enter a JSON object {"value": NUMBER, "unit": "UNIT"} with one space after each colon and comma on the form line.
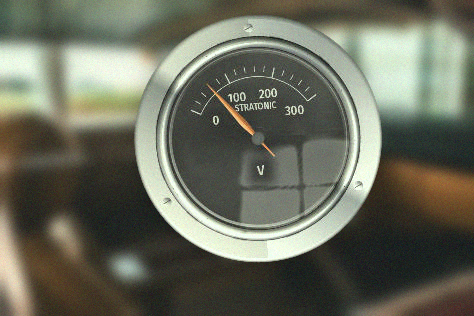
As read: {"value": 60, "unit": "V"}
